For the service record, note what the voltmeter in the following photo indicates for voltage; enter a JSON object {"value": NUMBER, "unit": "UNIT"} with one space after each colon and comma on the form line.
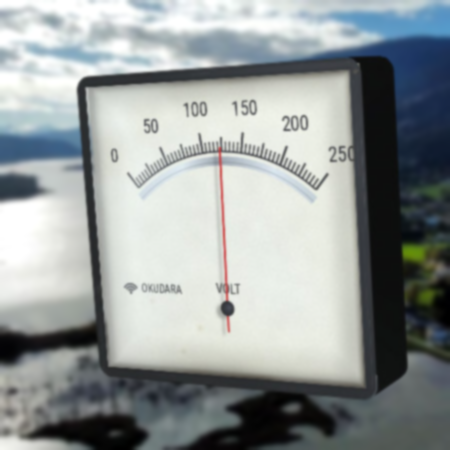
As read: {"value": 125, "unit": "V"}
